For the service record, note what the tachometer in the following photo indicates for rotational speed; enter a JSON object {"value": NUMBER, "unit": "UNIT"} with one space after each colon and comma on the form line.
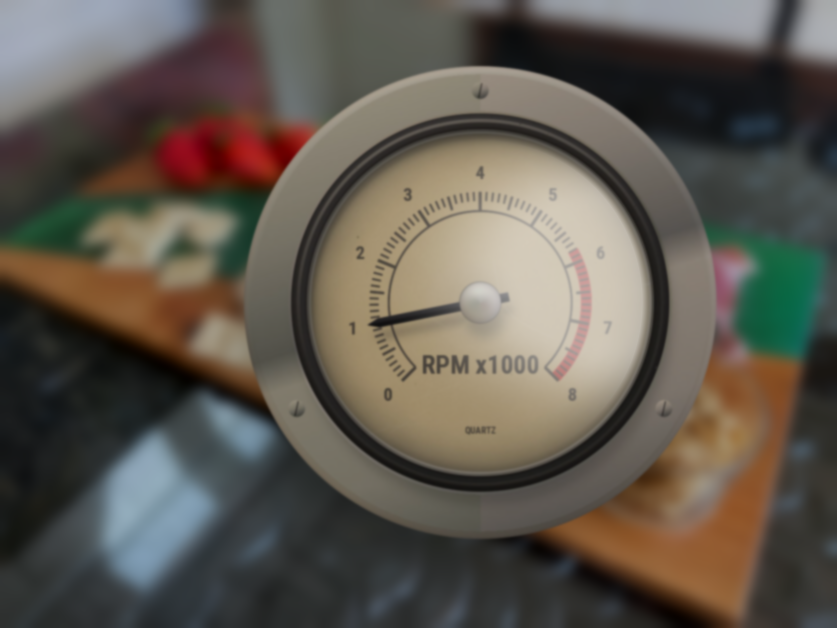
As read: {"value": 1000, "unit": "rpm"}
